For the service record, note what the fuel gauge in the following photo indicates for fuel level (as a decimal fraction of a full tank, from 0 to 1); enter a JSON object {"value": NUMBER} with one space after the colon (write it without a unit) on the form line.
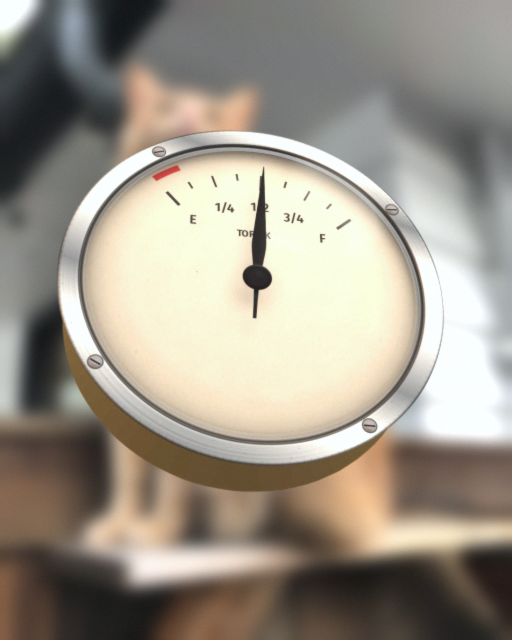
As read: {"value": 0.5}
